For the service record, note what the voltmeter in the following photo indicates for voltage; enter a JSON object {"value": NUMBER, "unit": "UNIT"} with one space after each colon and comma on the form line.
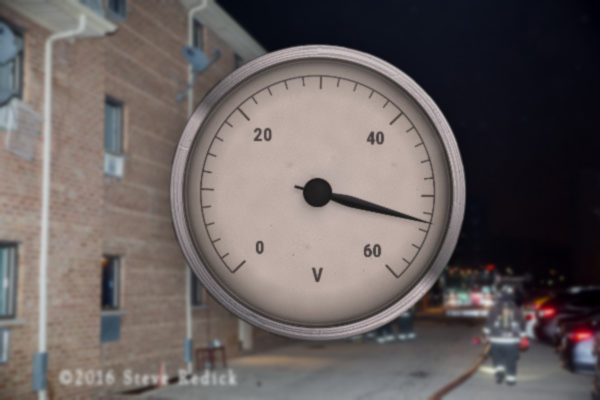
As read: {"value": 53, "unit": "V"}
